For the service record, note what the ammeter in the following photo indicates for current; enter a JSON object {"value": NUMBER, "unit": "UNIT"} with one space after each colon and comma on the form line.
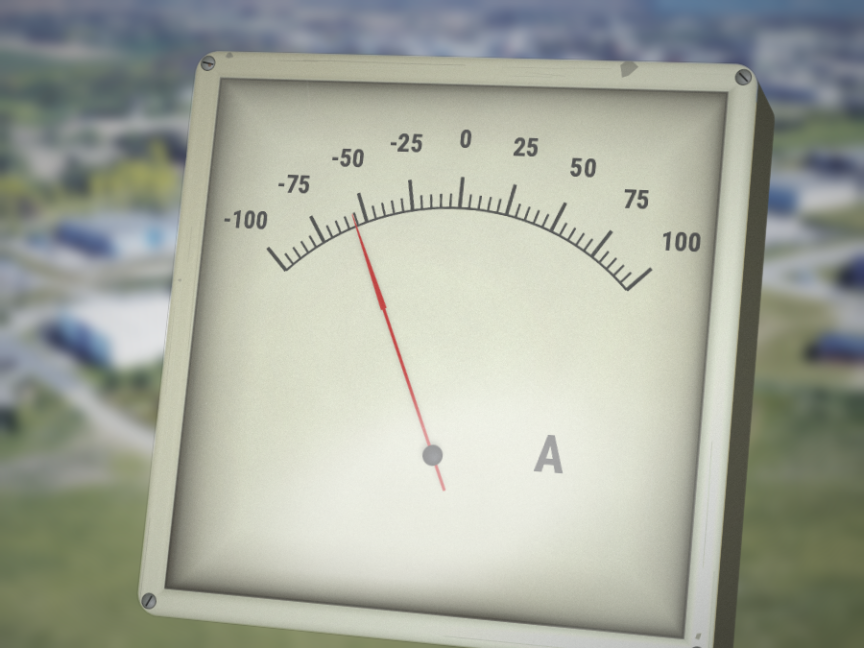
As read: {"value": -55, "unit": "A"}
